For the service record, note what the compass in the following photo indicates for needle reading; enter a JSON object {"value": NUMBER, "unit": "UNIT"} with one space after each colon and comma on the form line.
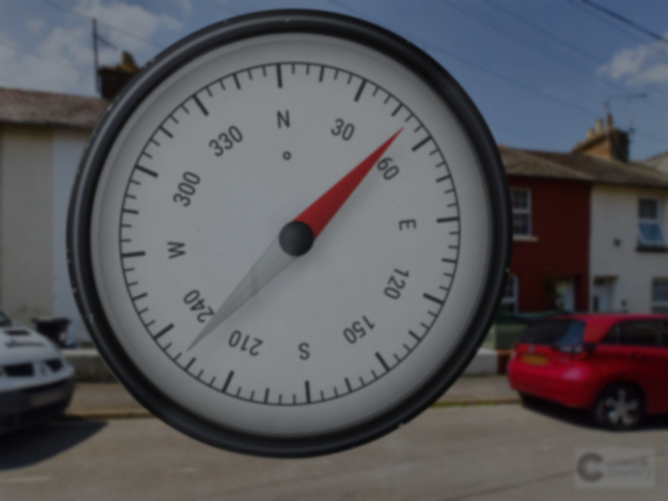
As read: {"value": 50, "unit": "°"}
